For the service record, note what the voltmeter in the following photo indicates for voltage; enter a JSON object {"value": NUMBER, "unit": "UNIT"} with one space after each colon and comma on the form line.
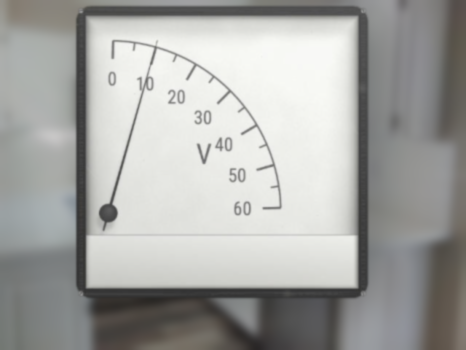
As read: {"value": 10, "unit": "V"}
